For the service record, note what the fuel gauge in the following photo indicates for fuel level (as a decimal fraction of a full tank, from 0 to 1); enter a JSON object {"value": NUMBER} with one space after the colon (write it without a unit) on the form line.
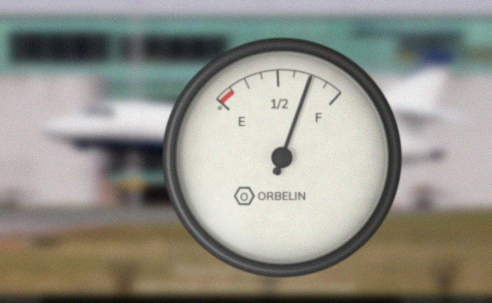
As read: {"value": 0.75}
